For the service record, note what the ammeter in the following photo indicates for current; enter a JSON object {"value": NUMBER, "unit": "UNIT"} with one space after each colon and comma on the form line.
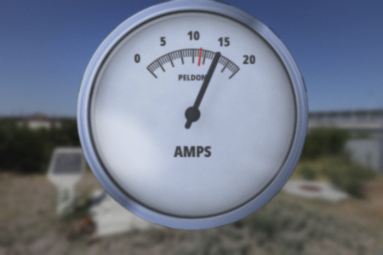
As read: {"value": 15, "unit": "A"}
